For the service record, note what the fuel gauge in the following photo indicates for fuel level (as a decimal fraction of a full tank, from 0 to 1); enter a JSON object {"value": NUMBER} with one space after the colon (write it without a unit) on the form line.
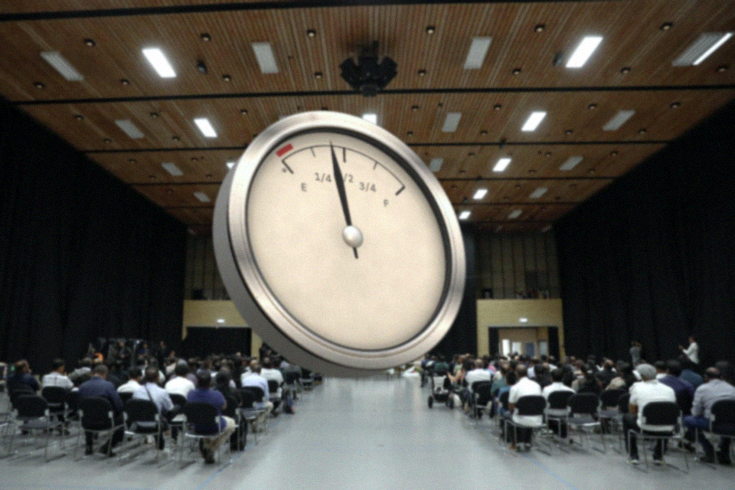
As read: {"value": 0.375}
